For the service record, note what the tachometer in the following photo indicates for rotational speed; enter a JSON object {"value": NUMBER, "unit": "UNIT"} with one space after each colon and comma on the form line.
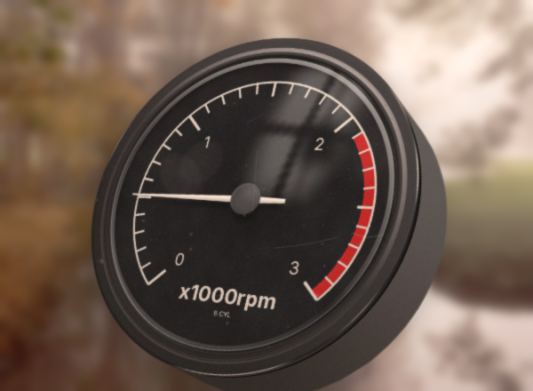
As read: {"value": 500, "unit": "rpm"}
